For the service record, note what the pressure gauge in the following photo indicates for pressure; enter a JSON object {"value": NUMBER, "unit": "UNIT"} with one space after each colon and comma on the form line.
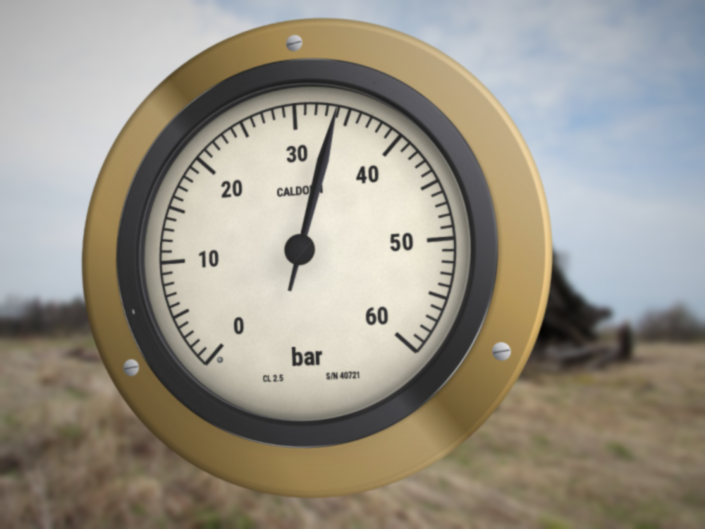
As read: {"value": 34, "unit": "bar"}
